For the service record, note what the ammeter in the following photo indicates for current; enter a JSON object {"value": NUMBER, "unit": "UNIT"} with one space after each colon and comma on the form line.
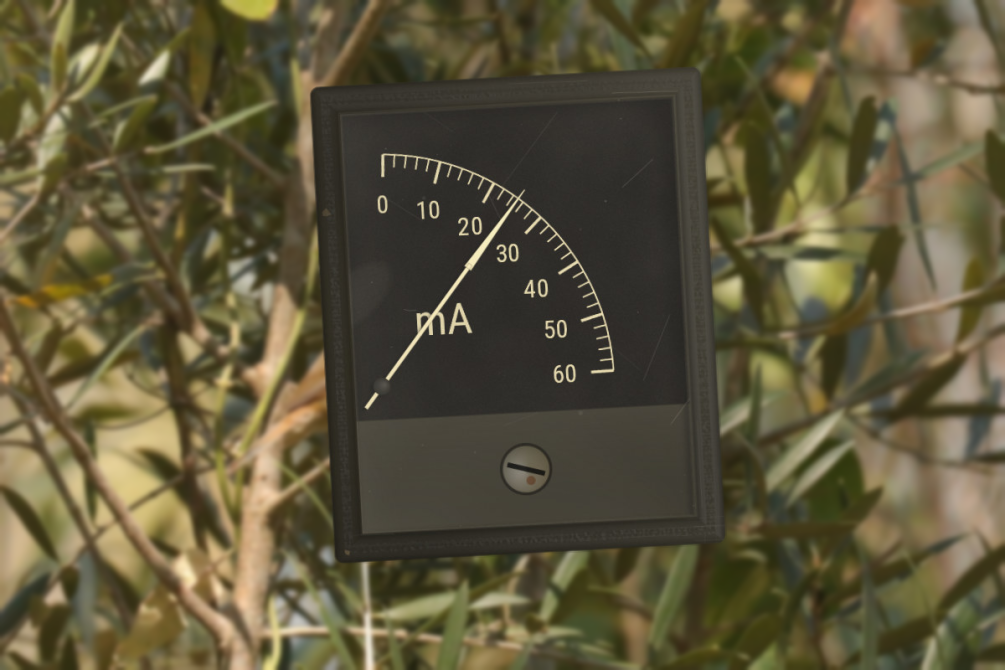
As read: {"value": 25, "unit": "mA"}
